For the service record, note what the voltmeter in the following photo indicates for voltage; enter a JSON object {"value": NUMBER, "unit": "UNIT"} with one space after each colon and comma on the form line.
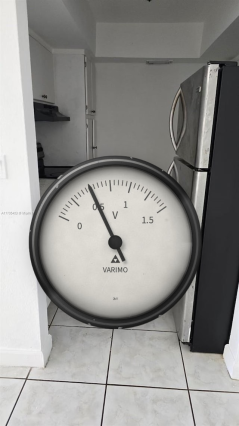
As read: {"value": 0.5, "unit": "V"}
